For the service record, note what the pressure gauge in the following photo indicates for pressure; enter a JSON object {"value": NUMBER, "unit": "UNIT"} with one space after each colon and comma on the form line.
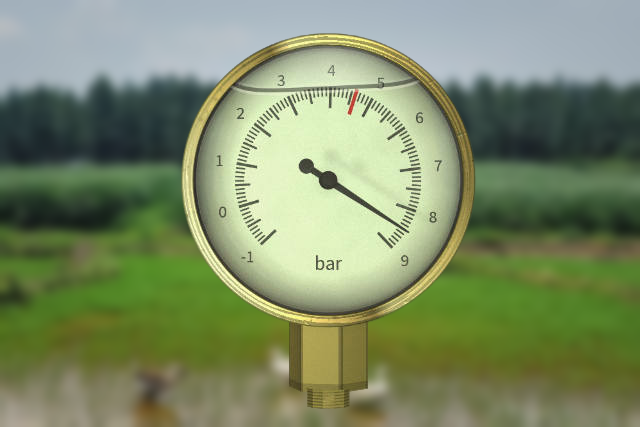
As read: {"value": 8.5, "unit": "bar"}
